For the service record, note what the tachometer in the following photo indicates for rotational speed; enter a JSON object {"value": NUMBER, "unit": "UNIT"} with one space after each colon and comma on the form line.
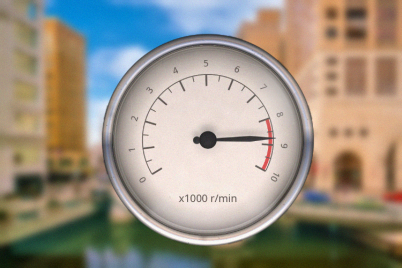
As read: {"value": 8750, "unit": "rpm"}
